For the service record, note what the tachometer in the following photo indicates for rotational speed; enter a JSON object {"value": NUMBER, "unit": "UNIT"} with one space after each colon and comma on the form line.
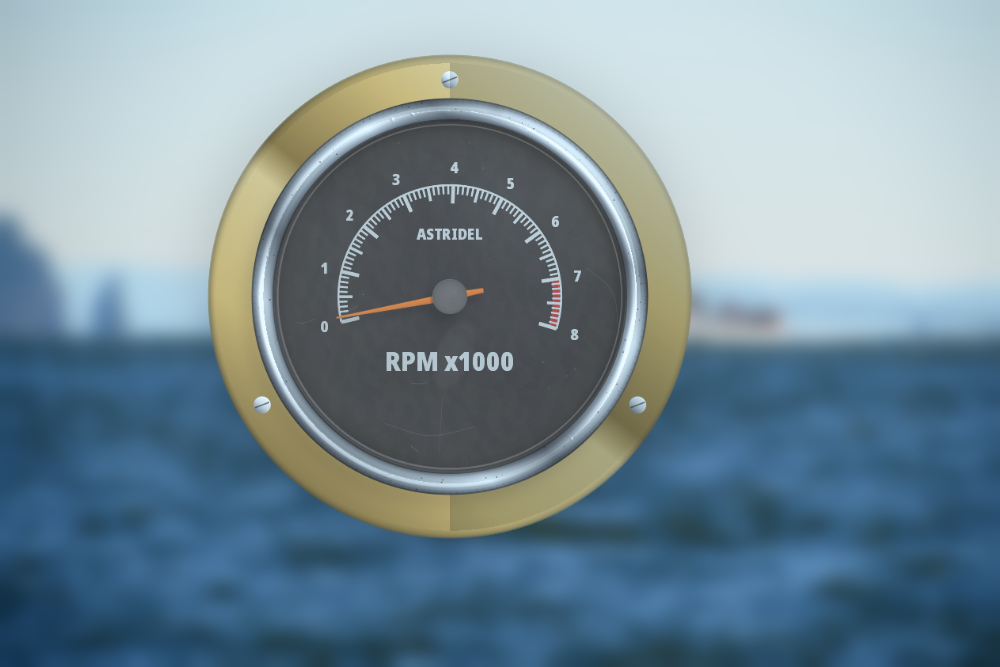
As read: {"value": 100, "unit": "rpm"}
